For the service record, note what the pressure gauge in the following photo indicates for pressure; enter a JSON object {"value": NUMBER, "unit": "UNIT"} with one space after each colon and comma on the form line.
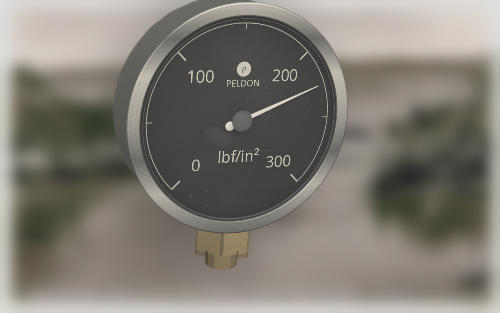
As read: {"value": 225, "unit": "psi"}
